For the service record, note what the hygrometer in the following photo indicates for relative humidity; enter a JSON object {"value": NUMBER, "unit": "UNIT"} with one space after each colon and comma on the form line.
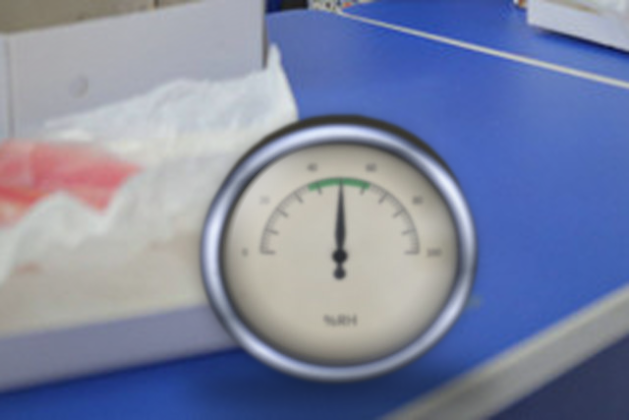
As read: {"value": 50, "unit": "%"}
